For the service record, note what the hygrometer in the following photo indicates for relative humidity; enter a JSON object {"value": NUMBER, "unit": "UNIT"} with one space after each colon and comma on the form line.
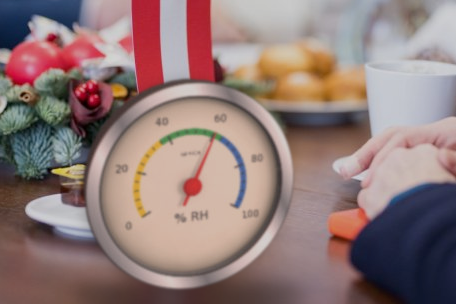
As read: {"value": 60, "unit": "%"}
